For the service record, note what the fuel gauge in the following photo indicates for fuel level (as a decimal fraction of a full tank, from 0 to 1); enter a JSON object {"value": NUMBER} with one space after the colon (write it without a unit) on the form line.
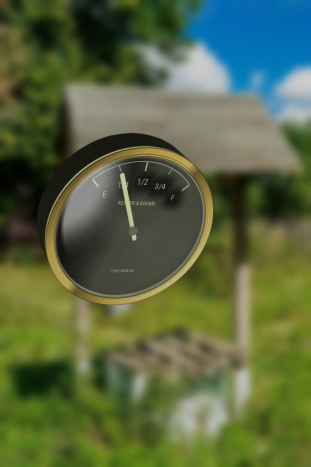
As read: {"value": 0.25}
